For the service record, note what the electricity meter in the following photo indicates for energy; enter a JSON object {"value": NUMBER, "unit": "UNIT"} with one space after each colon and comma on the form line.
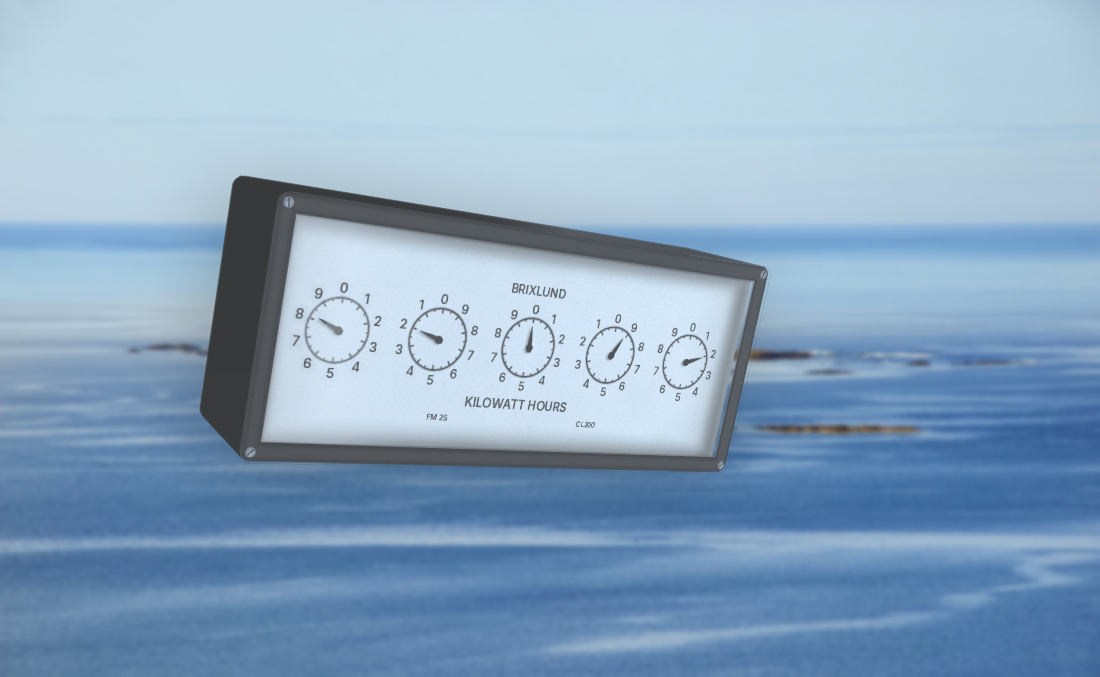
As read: {"value": 81992, "unit": "kWh"}
